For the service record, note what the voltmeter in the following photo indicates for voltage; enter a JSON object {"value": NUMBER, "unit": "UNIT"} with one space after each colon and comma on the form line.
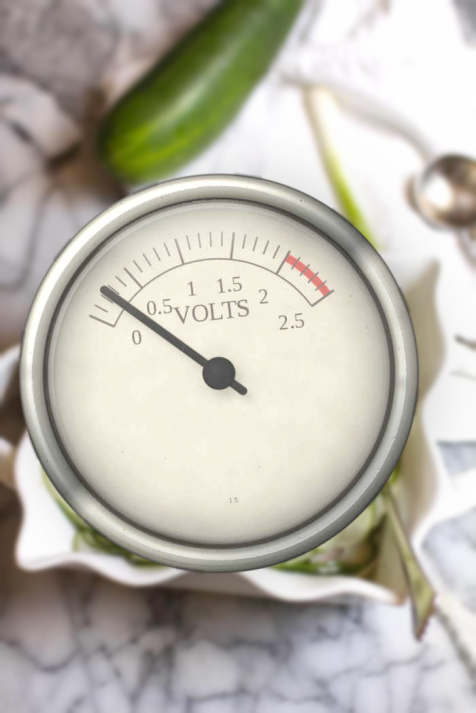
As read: {"value": 0.25, "unit": "V"}
